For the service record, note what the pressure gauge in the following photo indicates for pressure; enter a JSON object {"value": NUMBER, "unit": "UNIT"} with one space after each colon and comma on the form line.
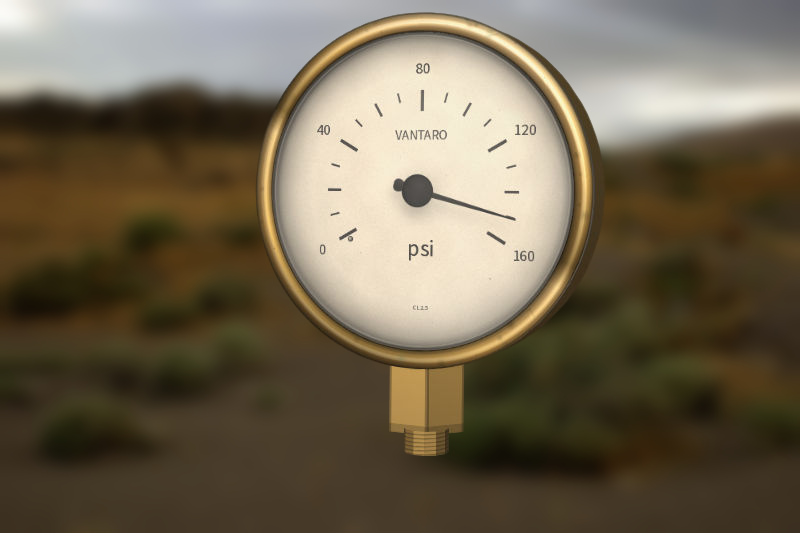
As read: {"value": 150, "unit": "psi"}
